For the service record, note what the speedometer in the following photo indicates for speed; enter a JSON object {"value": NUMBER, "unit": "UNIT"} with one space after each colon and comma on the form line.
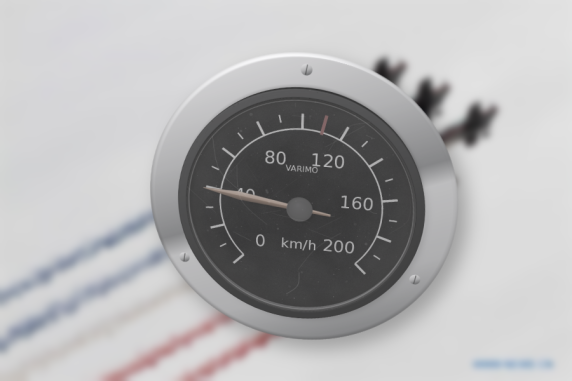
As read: {"value": 40, "unit": "km/h"}
